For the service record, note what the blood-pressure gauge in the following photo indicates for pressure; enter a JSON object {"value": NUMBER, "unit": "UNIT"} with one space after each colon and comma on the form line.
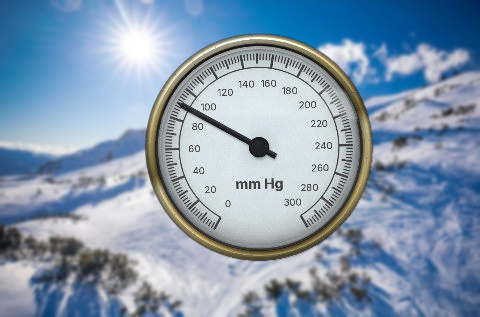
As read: {"value": 90, "unit": "mmHg"}
